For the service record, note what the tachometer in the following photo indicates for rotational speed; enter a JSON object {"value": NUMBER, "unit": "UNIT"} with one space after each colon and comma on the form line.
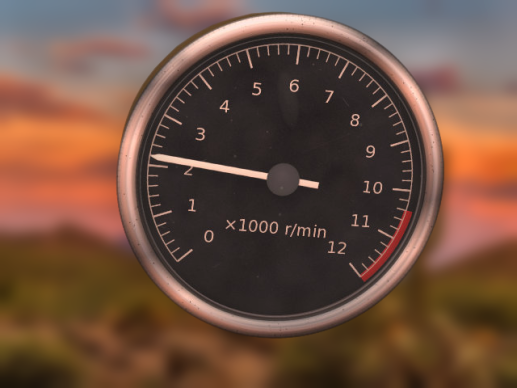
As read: {"value": 2200, "unit": "rpm"}
